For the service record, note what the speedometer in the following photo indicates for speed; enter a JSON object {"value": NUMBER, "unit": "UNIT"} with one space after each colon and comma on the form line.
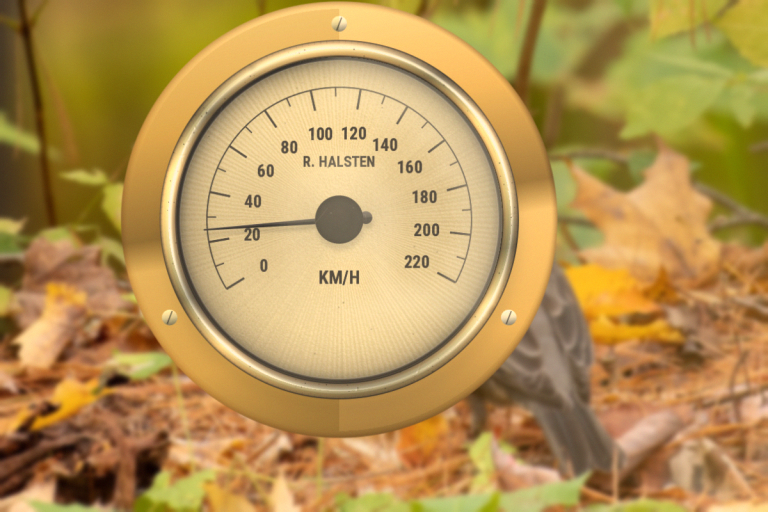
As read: {"value": 25, "unit": "km/h"}
